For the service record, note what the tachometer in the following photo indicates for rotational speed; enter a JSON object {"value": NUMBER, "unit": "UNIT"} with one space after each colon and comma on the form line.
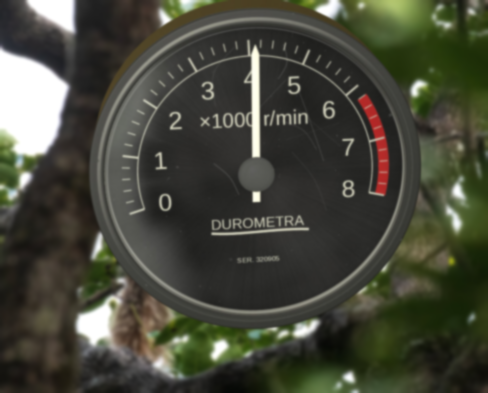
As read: {"value": 4100, "unit": "rpm"}
